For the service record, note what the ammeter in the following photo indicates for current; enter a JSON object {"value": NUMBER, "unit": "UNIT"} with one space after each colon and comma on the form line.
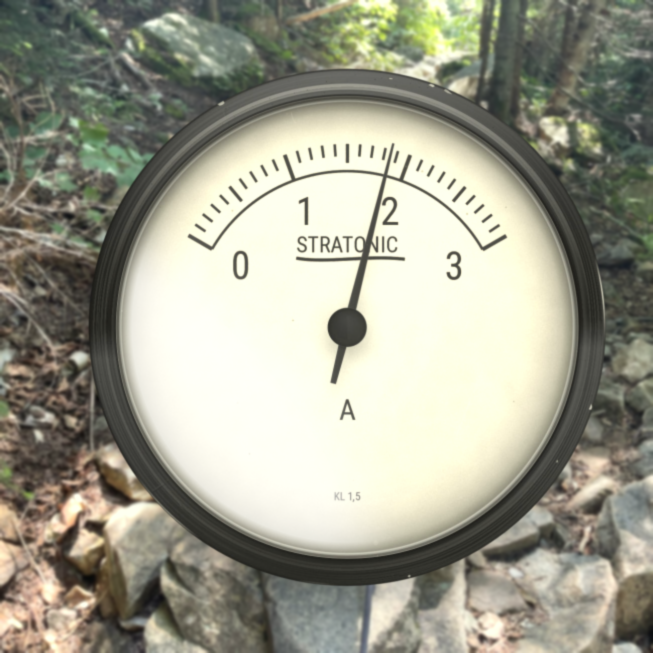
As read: {"value": 1.85, "unit": "A"}
